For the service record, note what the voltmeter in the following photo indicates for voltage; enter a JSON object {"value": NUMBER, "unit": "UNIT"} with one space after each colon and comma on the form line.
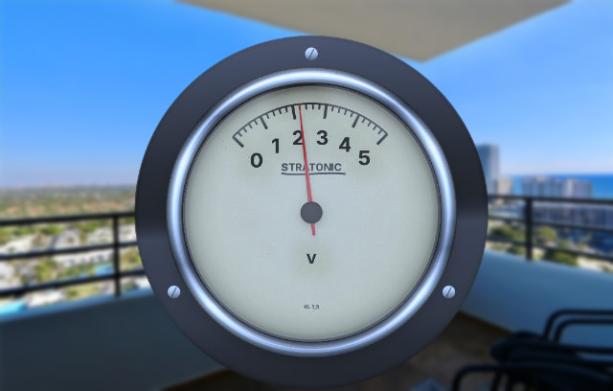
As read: {"value": 2.2, "unit": "V"}
